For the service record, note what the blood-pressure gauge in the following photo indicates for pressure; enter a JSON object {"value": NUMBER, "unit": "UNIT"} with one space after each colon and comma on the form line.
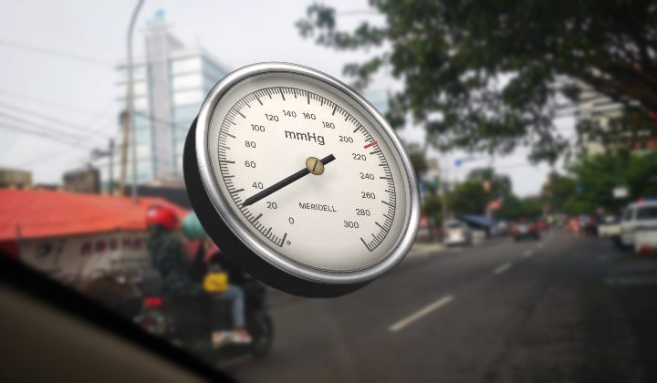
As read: {"value": 30, "unit": "mmHg"}
